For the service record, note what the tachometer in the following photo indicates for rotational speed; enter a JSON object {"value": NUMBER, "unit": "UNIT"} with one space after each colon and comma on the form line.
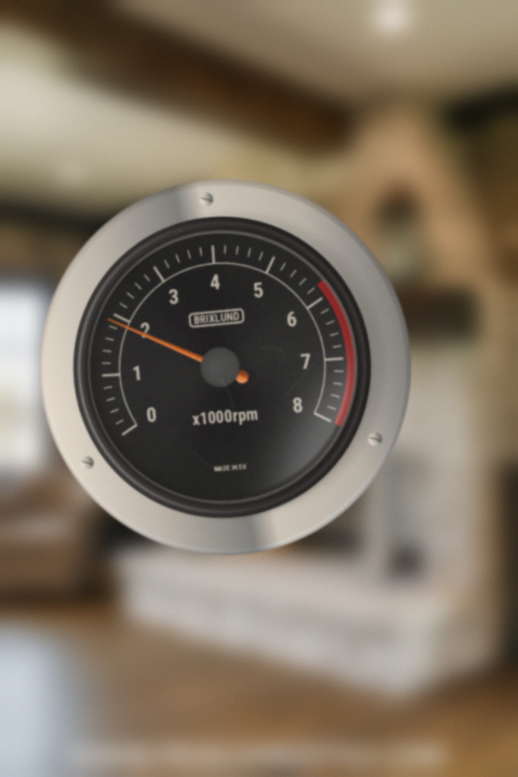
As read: {"value": 1900, "unit": "rpm"}
